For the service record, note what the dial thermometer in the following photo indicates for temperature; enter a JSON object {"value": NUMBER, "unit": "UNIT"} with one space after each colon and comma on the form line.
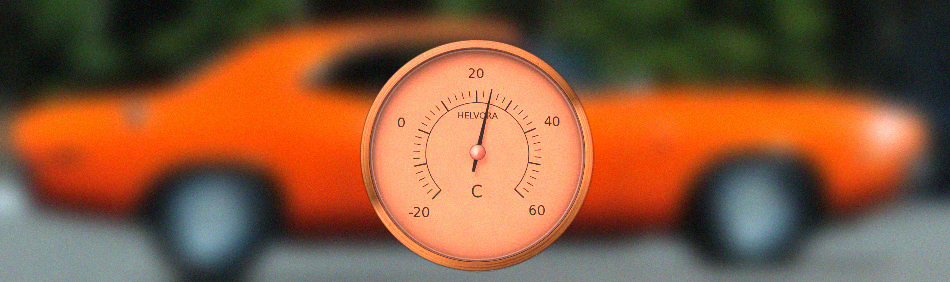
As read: {"value": 24, "unit": "°C"}
